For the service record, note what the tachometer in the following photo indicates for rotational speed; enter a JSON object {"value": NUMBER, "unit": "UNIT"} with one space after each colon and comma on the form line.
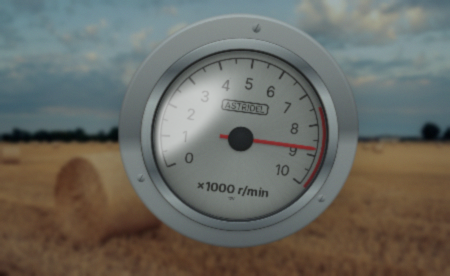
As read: {"value": 8750, "unit": "rpm"}
